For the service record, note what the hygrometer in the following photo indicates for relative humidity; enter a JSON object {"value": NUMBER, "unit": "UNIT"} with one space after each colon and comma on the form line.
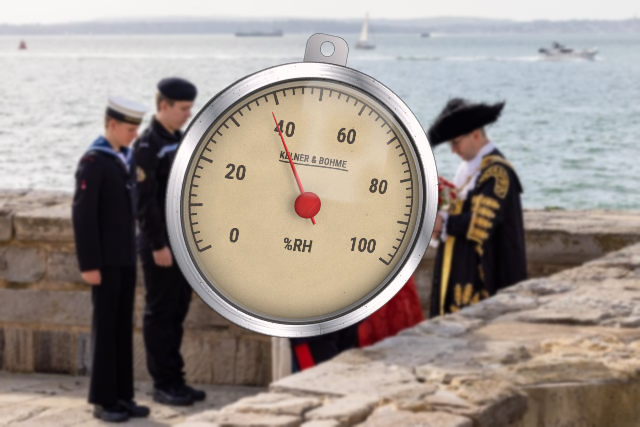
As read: {"value": 38, "unit": "%"}
